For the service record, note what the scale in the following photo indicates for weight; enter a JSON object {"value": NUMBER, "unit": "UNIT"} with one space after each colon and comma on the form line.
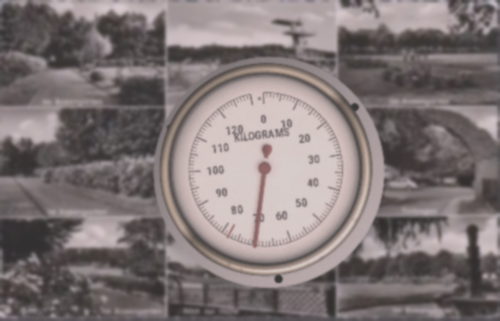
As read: {"value": 70, "unit": "kg"}
